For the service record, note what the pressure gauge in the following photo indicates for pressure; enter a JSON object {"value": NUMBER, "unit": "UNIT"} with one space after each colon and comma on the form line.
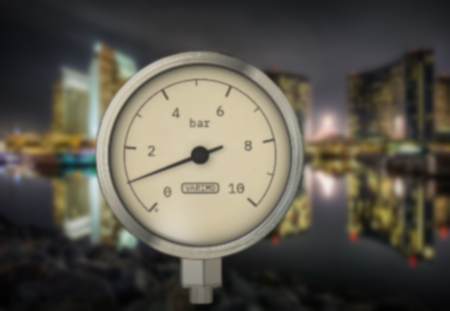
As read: {"value": 1, "unit": "bar"}
